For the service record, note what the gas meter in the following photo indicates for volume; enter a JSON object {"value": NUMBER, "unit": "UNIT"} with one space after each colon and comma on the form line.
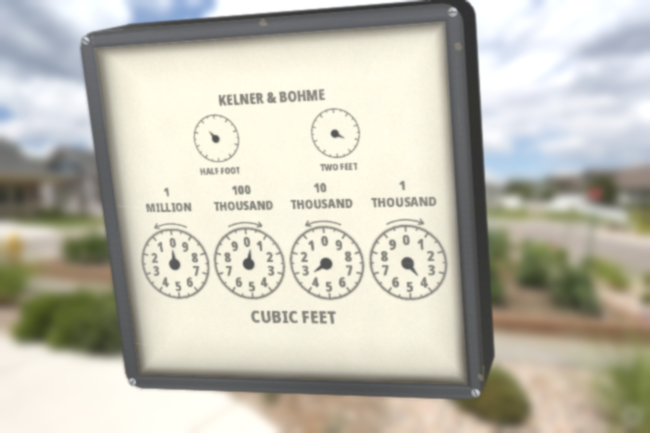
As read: {"value": 3400, "unit": "ft³"}
